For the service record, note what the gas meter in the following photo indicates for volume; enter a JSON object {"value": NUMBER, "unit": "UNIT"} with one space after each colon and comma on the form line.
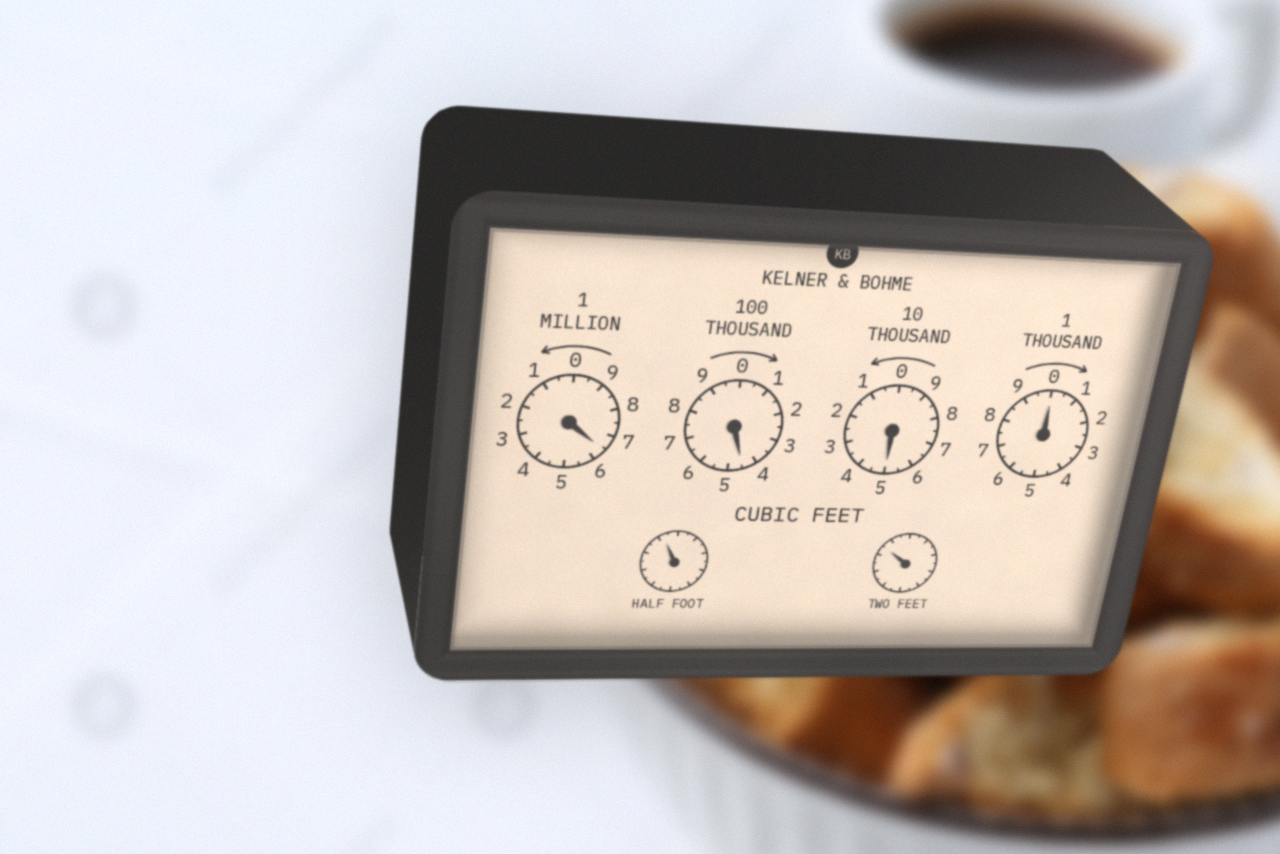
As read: {"value": 645000, "unit": "ft³"}
